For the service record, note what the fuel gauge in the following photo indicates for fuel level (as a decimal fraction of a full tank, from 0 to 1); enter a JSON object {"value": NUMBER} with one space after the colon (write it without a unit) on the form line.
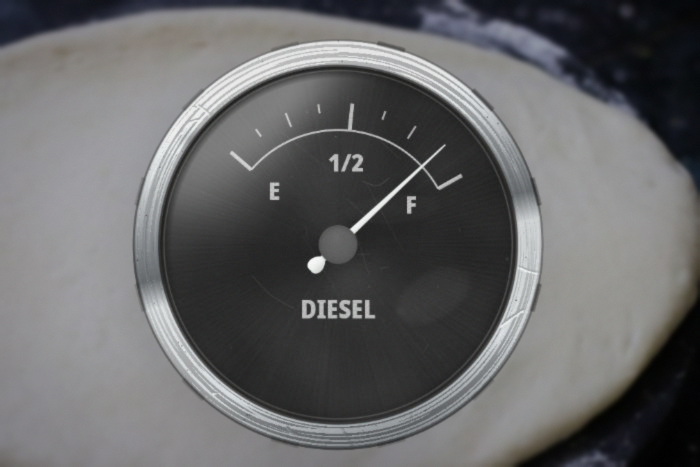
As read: {"value": 0.875}
